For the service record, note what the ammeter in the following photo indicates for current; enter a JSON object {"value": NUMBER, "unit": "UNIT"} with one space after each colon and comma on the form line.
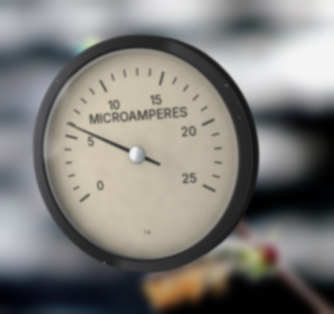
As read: {"value": 6, "unit": "µA"}
